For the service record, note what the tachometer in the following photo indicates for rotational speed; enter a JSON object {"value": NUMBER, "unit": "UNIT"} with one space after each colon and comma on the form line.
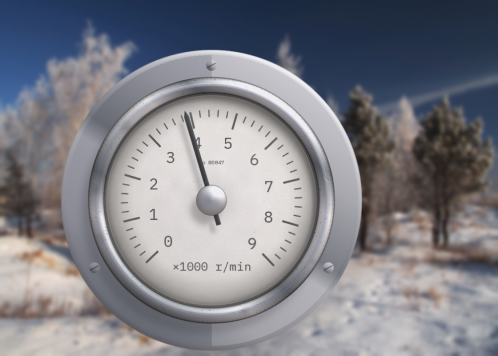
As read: {"value": 3900, "unit": "rpm"}
